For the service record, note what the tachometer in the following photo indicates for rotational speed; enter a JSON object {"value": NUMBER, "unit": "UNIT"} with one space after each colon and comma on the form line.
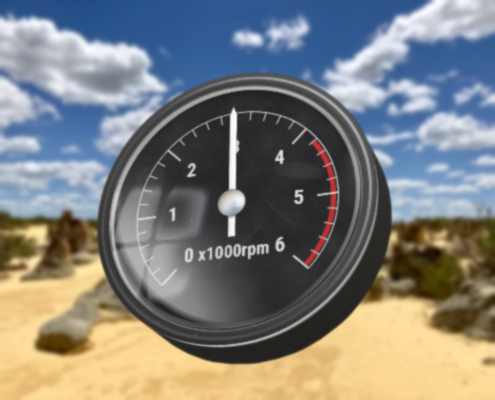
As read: {"value": 3000, "unit": "rpm"}
